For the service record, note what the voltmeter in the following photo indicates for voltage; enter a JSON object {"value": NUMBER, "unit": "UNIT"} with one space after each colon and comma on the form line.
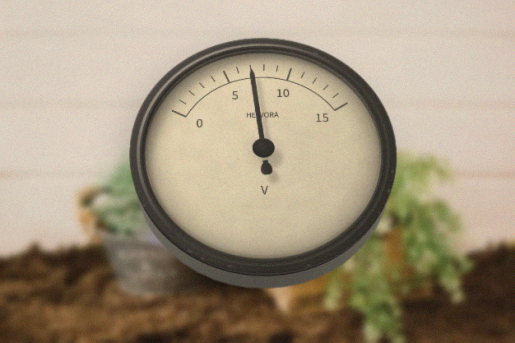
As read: {"value": 7, "unit": "V"}
